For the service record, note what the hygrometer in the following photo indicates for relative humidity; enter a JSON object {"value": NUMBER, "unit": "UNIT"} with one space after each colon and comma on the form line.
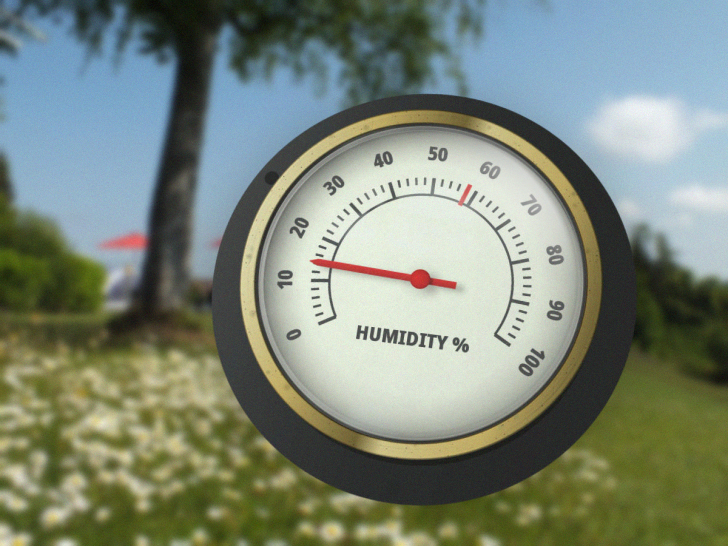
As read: {"value": 14, "unit": "%"}
